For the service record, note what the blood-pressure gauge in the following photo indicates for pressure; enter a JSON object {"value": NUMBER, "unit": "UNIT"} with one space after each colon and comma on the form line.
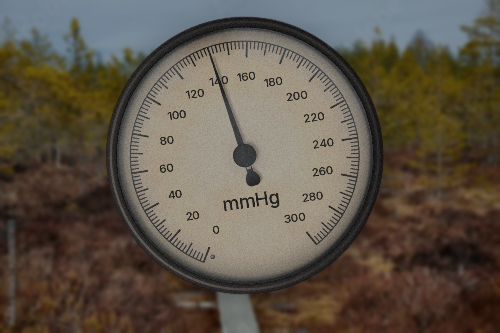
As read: {"value": 140, "unit": "mmHg"}
